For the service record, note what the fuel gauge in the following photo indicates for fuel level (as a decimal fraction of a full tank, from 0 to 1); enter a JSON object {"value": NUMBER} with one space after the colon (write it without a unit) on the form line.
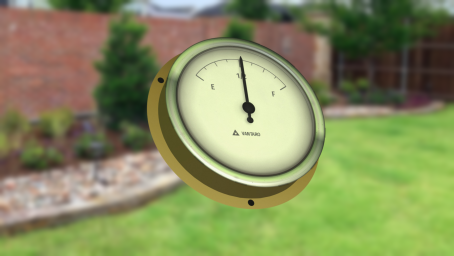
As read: {"value": 0.5}
